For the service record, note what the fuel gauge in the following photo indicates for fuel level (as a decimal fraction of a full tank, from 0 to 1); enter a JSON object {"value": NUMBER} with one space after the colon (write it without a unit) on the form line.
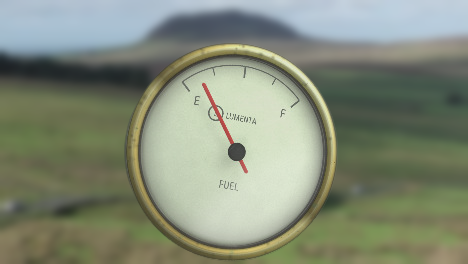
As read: {"value": 0.125}
